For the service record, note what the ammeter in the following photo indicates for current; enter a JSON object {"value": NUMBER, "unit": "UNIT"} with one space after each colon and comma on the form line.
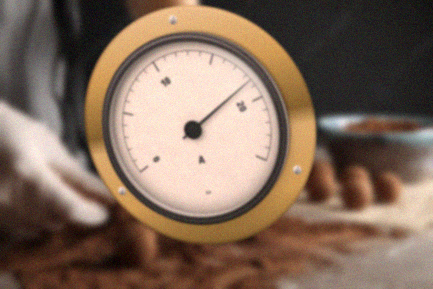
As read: {"value": 18.5, "unit": "A"}
